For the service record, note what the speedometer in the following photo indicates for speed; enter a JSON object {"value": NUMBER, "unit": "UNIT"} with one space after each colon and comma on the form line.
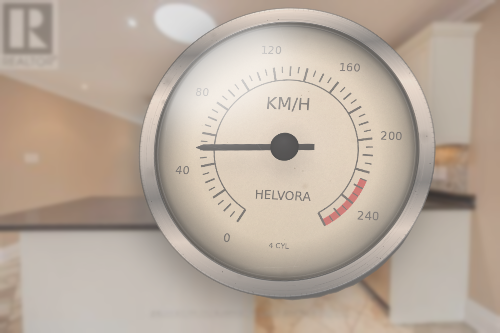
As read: {"value": 50, "unit": "km/h"}
